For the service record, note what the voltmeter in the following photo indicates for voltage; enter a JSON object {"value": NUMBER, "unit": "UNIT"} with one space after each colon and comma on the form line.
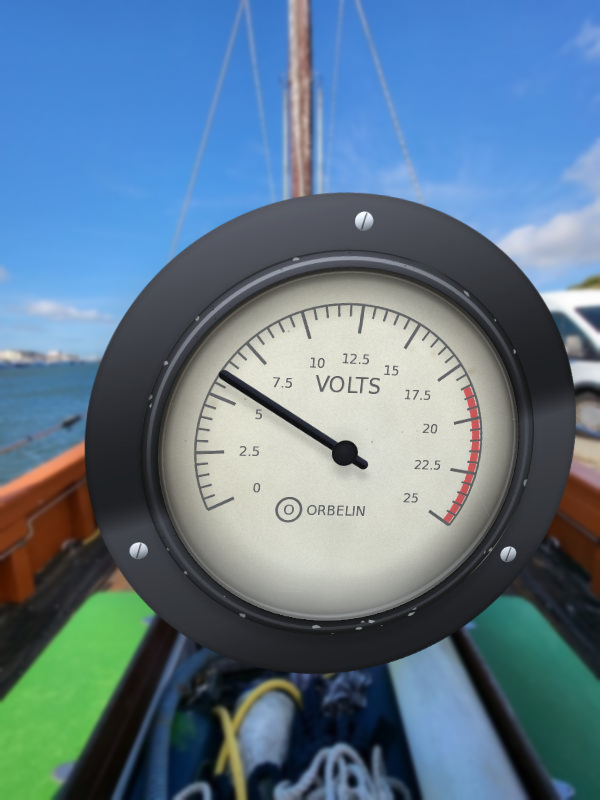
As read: {"value": 6, "unit": "V"}
